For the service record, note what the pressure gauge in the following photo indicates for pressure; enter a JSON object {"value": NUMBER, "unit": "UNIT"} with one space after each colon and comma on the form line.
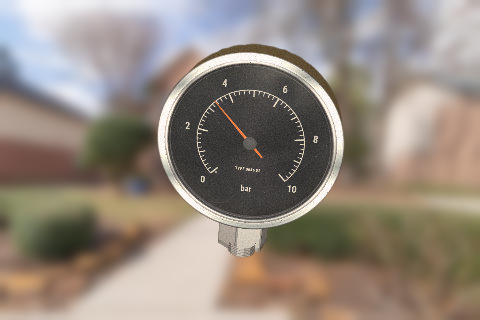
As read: {"value": 3.4, "unit": "bar"}
